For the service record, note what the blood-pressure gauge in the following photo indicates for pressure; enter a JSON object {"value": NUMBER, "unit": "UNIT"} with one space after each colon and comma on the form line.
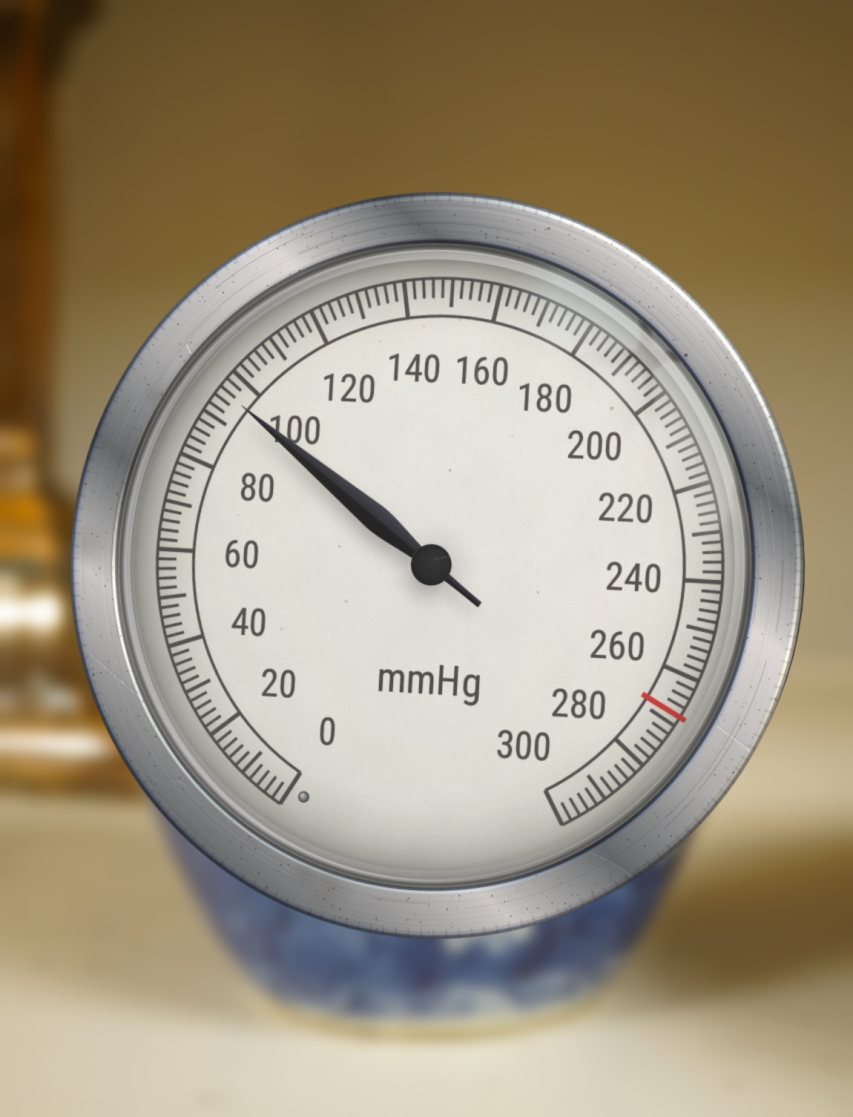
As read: {"value": 96, "unit": "mmHg"}
